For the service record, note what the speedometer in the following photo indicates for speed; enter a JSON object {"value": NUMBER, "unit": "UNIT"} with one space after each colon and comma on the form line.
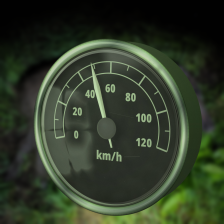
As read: {"value": 50, "unit": "km/h"}
